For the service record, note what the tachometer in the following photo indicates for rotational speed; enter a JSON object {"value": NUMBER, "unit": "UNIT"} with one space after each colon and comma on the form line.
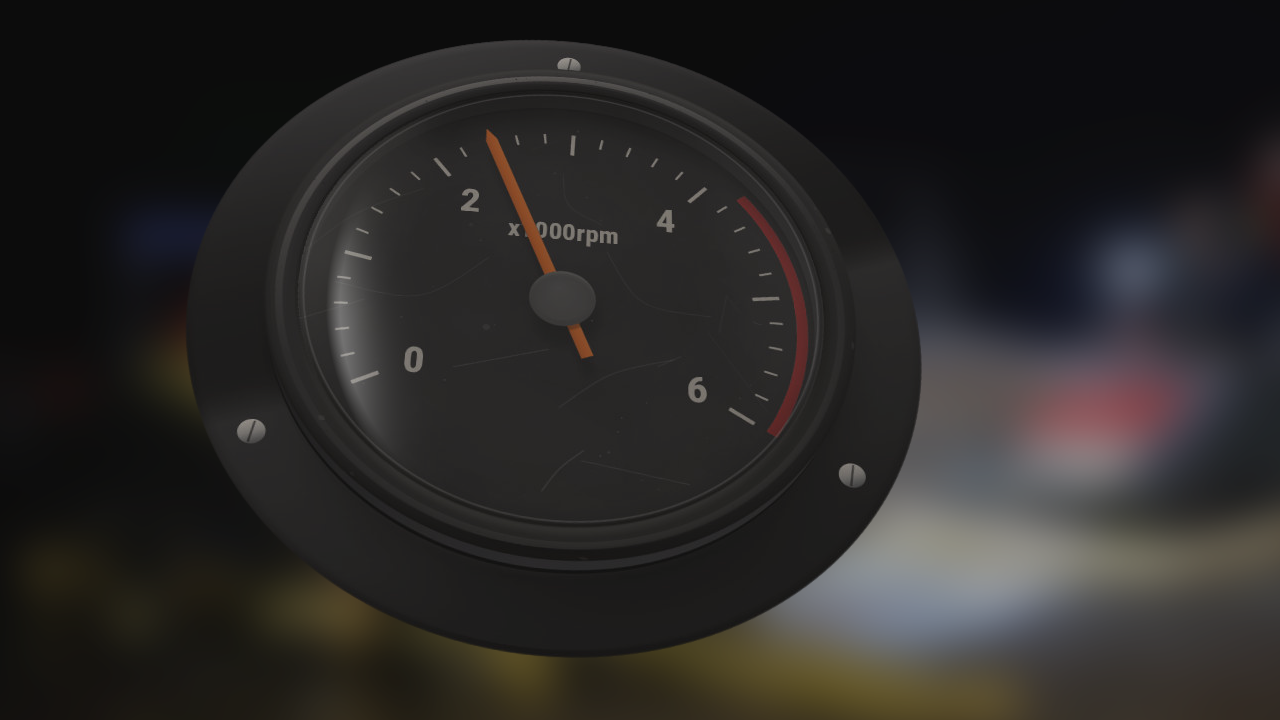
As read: {"value": 2400, "unit": "rpm"}
